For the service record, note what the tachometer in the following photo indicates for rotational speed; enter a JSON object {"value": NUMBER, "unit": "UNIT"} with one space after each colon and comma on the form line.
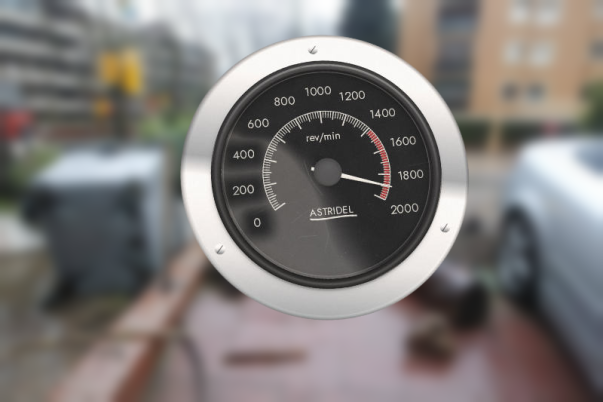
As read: {"value": 1900, "unit": "rpm"}
